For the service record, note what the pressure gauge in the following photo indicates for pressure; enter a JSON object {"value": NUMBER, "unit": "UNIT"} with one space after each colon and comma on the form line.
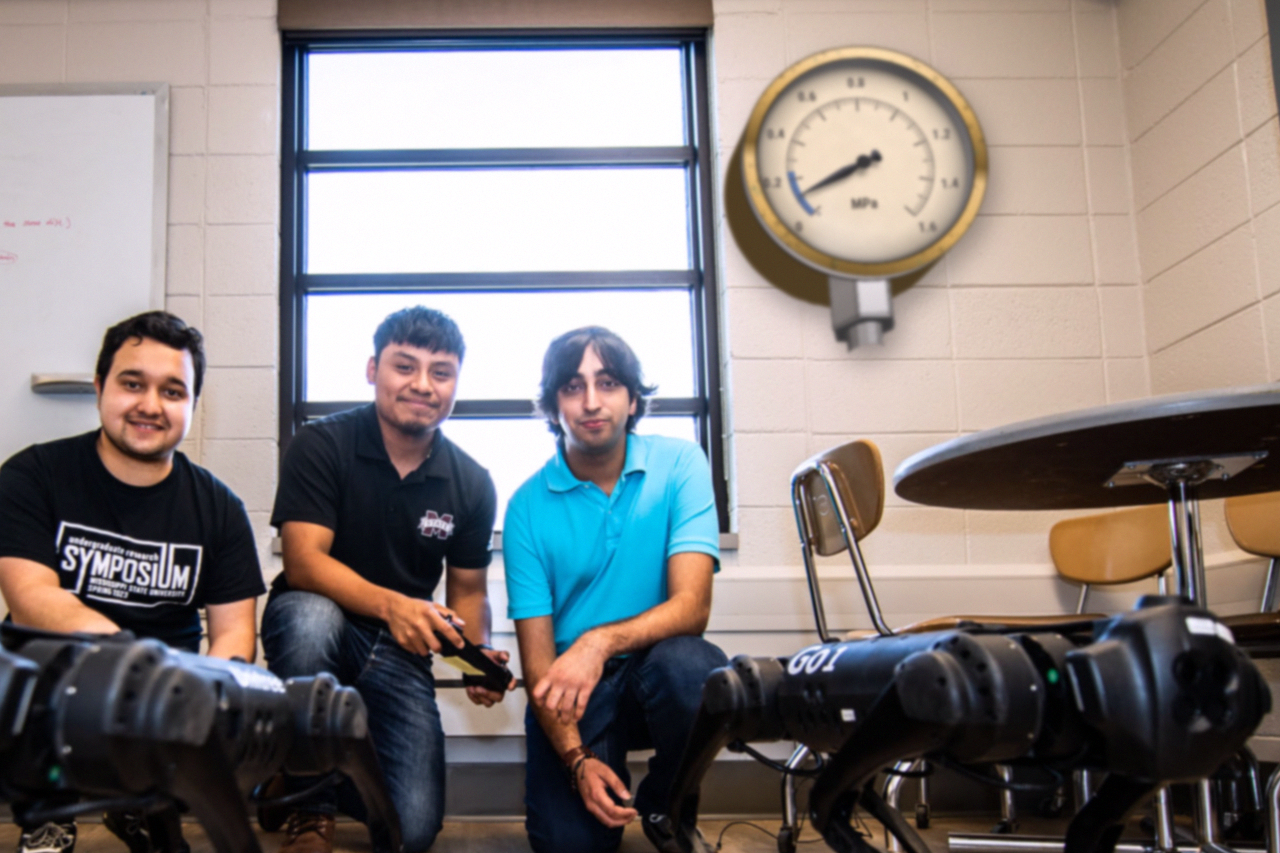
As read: {"value": 0.1, "unit": "MPa"}
